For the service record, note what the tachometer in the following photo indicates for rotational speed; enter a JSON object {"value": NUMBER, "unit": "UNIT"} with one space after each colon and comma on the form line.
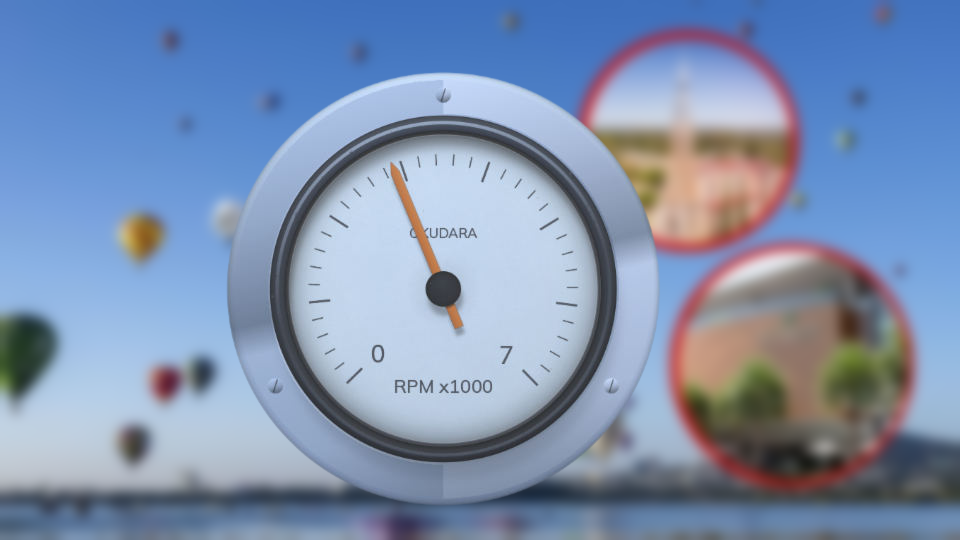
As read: {"value": 2900, "unit": "rpm"}
